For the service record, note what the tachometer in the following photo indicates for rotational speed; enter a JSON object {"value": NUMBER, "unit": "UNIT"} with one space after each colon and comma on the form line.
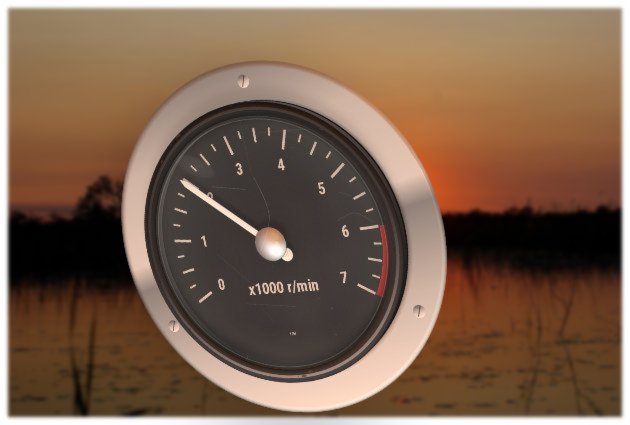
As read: {"value": 2000, "unit": "rpm"}
